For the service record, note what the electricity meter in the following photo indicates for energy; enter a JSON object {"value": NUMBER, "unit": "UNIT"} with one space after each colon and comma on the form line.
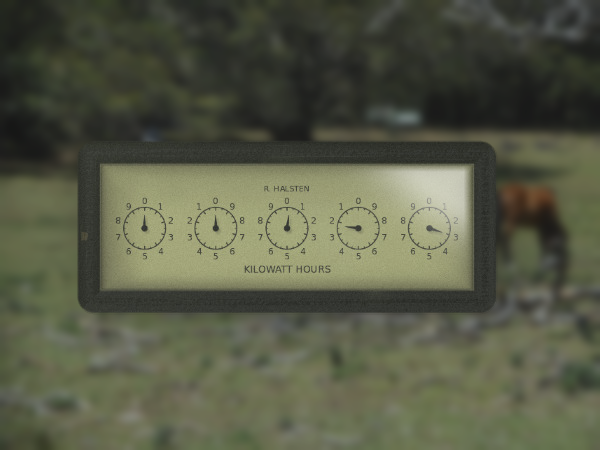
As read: {"value": 23, "unit": "kWh"}
